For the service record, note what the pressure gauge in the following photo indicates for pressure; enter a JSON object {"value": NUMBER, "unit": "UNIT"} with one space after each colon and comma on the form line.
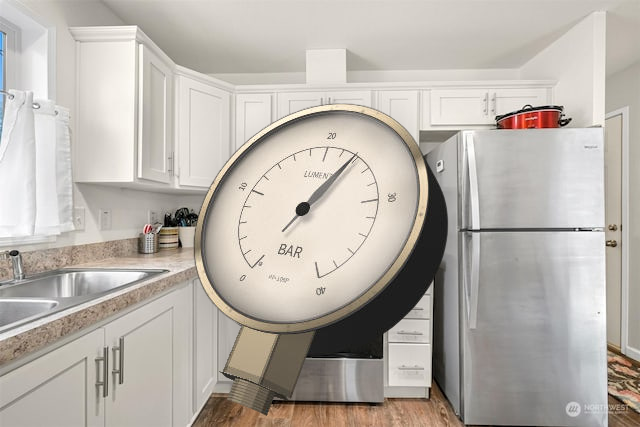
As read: {"value": 24, "unit": "bar"}
